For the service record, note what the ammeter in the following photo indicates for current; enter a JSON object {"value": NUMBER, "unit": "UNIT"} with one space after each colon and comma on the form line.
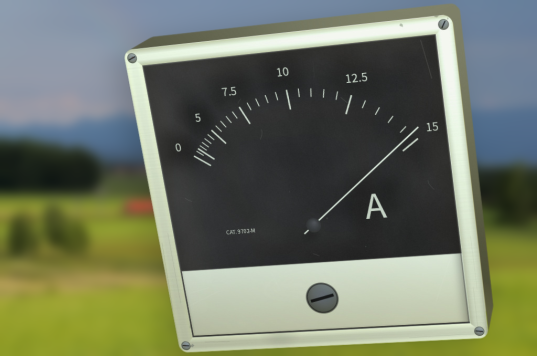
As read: {"value": 14.75, "unit": "A"}
